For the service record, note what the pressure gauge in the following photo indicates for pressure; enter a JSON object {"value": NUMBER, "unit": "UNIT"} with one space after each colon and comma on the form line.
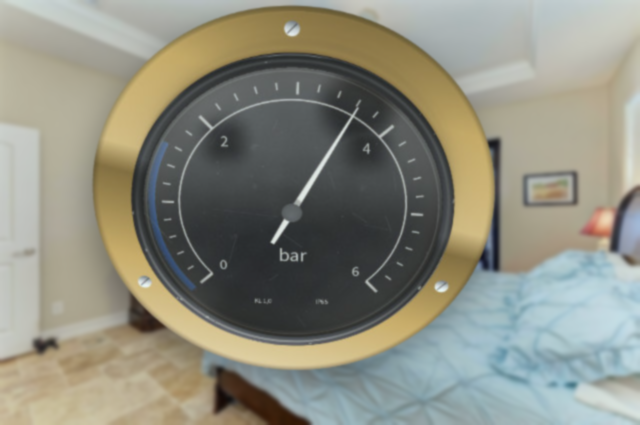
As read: {"value": 3.6, "unit": "bar"}
